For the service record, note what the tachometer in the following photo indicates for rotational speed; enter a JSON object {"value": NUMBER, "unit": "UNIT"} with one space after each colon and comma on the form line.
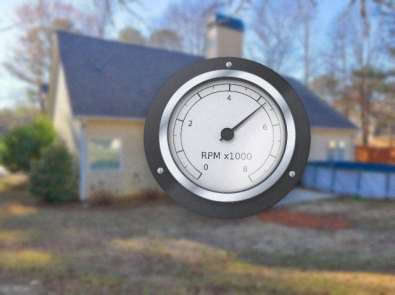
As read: {"value": 5250, "unit": "rpm"}
